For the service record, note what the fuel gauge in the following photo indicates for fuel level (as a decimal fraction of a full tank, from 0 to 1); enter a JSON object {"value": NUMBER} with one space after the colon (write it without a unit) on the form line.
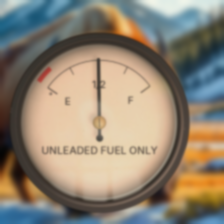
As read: {"value": 0.5}
